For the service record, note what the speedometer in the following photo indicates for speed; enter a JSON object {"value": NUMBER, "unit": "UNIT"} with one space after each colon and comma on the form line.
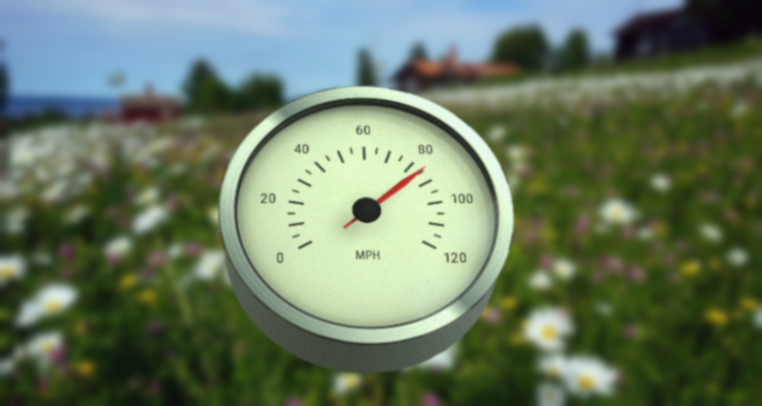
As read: {"value": 85, "unit": "mph"}
